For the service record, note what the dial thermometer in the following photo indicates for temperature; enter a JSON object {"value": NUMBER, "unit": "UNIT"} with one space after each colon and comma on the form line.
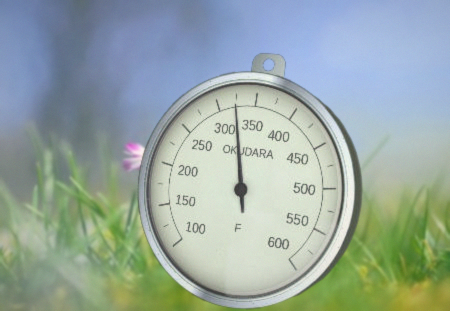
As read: {"value": 325, "unit": "°F"}
